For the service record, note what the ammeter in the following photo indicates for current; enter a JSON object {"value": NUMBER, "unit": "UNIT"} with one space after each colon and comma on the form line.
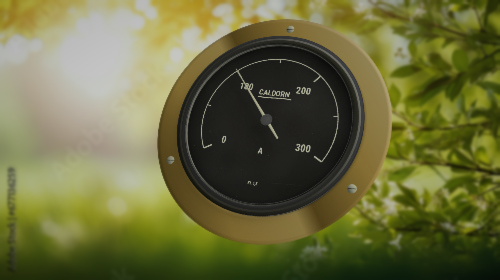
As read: {"value": 100, "unit": "A"}
